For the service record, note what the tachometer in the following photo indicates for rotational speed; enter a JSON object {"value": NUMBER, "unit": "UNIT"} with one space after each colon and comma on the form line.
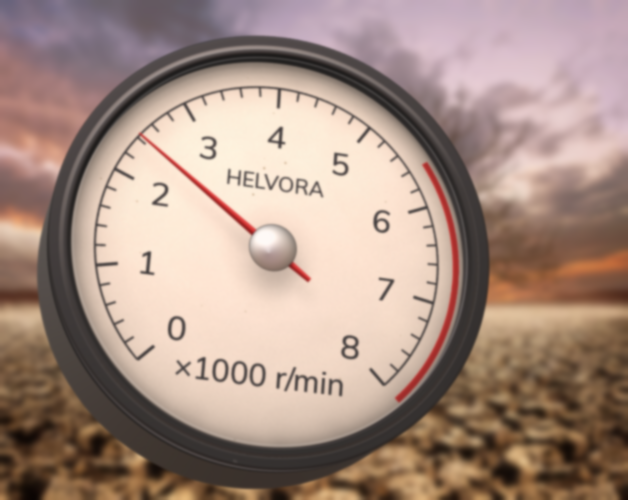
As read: {"value": 2400, "unit": "rpm"}
